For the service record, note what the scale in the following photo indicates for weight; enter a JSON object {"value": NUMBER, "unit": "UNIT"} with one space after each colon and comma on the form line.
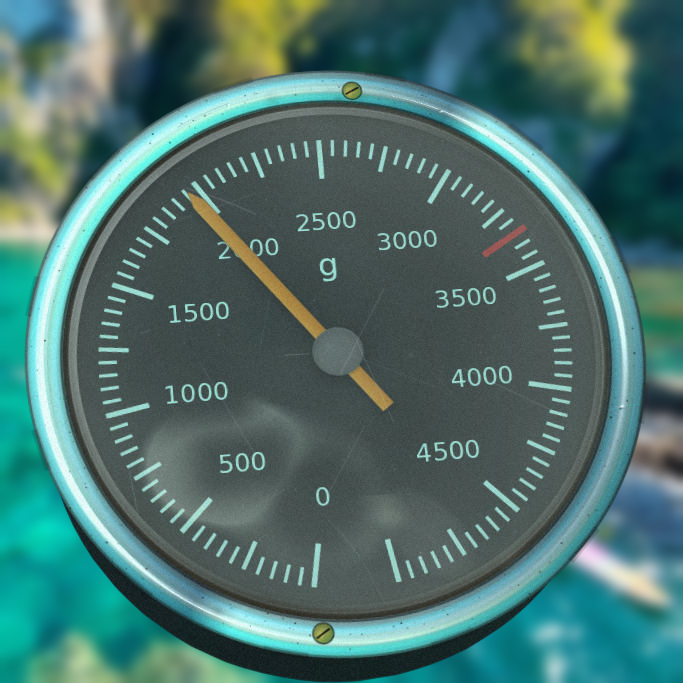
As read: {"value": 1950, "unit": "g"}
